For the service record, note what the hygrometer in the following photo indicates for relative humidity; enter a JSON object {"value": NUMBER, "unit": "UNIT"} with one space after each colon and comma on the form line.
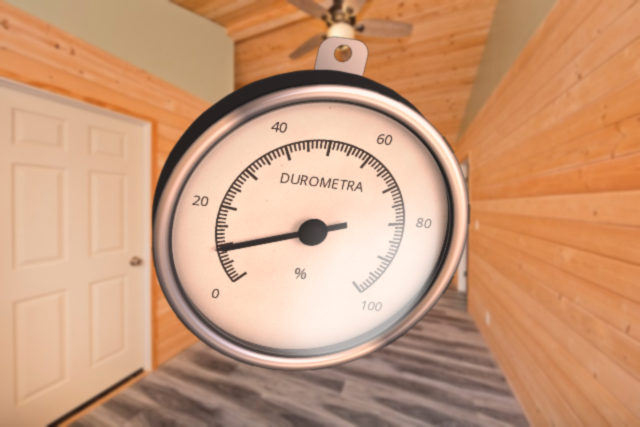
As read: {"value": 10, "unit": "%"}
